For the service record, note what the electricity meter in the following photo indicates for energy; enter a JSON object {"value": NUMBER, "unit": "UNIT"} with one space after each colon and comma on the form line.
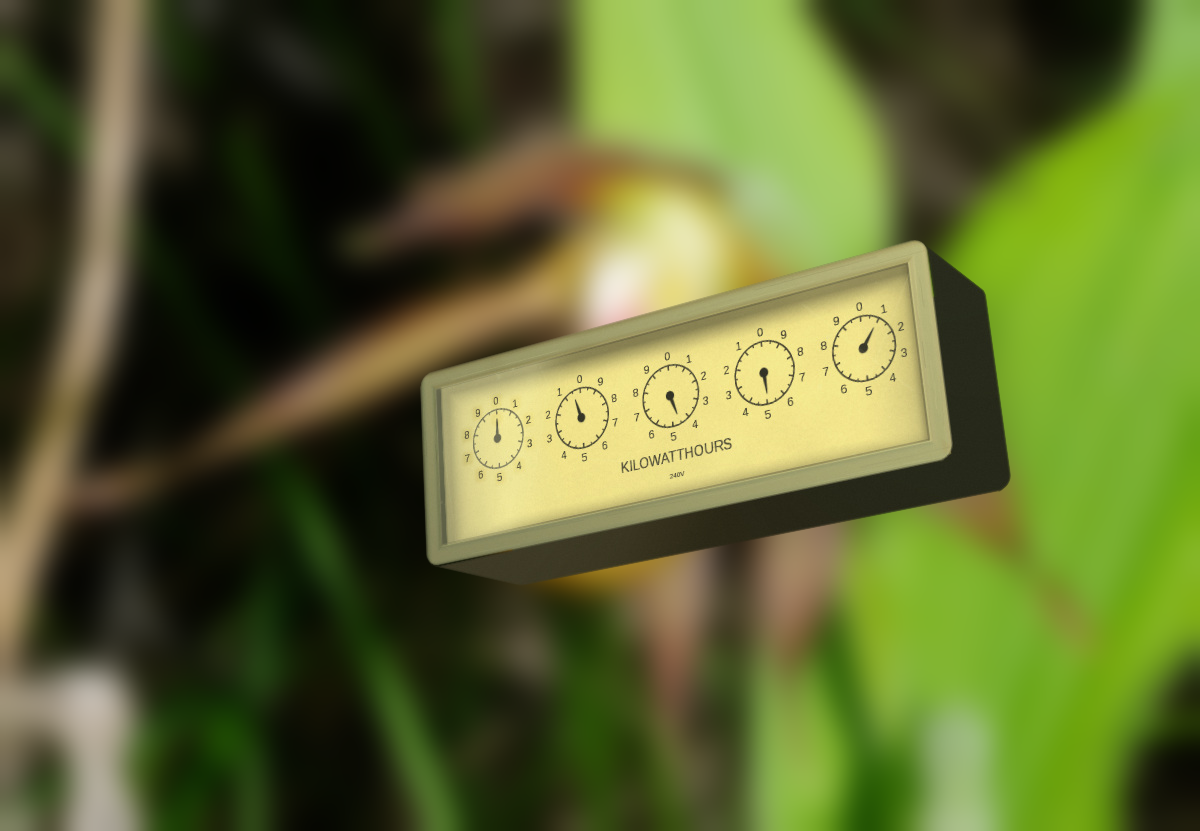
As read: {"value": 451, "unit": "kWh"}
